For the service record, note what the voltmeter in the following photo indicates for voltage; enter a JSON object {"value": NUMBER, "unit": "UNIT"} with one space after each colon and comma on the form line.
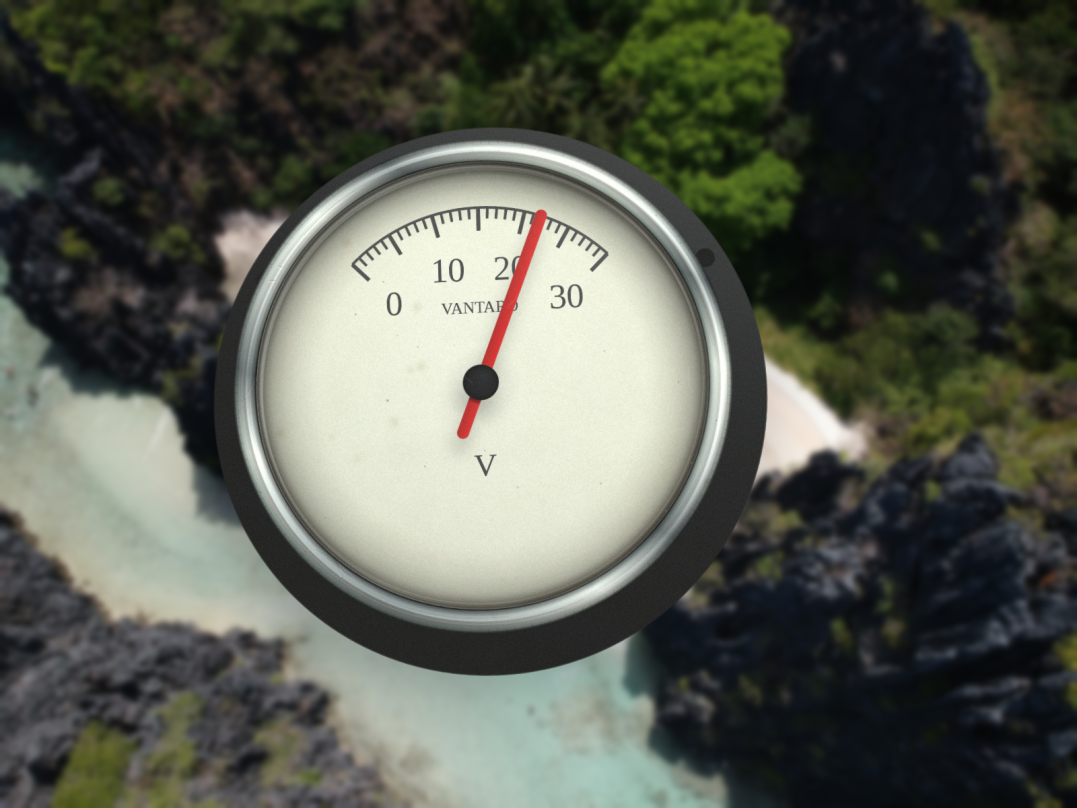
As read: {"value": 22, "unit": "V"}
